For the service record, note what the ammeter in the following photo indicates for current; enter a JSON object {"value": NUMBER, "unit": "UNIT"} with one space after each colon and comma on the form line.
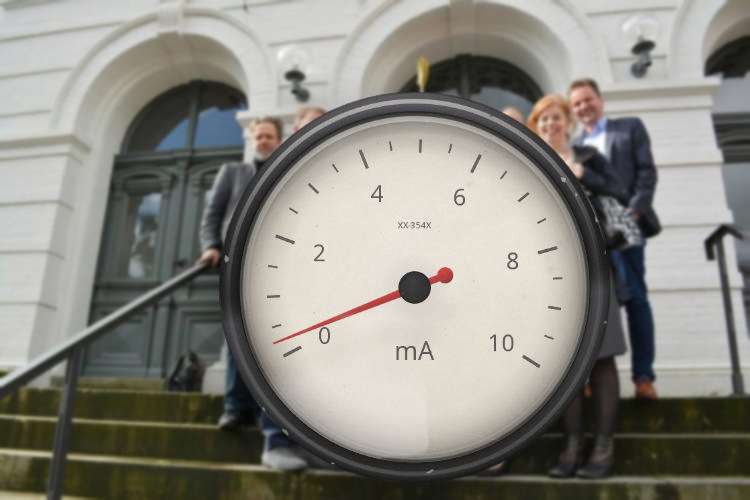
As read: {"value": 0.25, "unit": "mA"}
